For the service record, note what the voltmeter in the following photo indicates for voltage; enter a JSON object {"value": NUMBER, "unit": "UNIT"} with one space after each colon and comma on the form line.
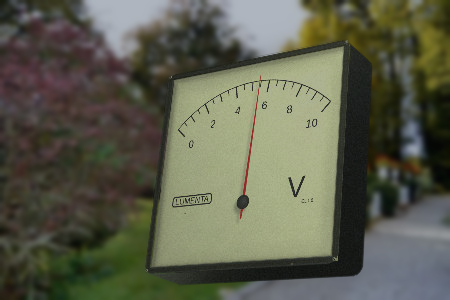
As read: {"value": 5.5, "unit": "V"}
